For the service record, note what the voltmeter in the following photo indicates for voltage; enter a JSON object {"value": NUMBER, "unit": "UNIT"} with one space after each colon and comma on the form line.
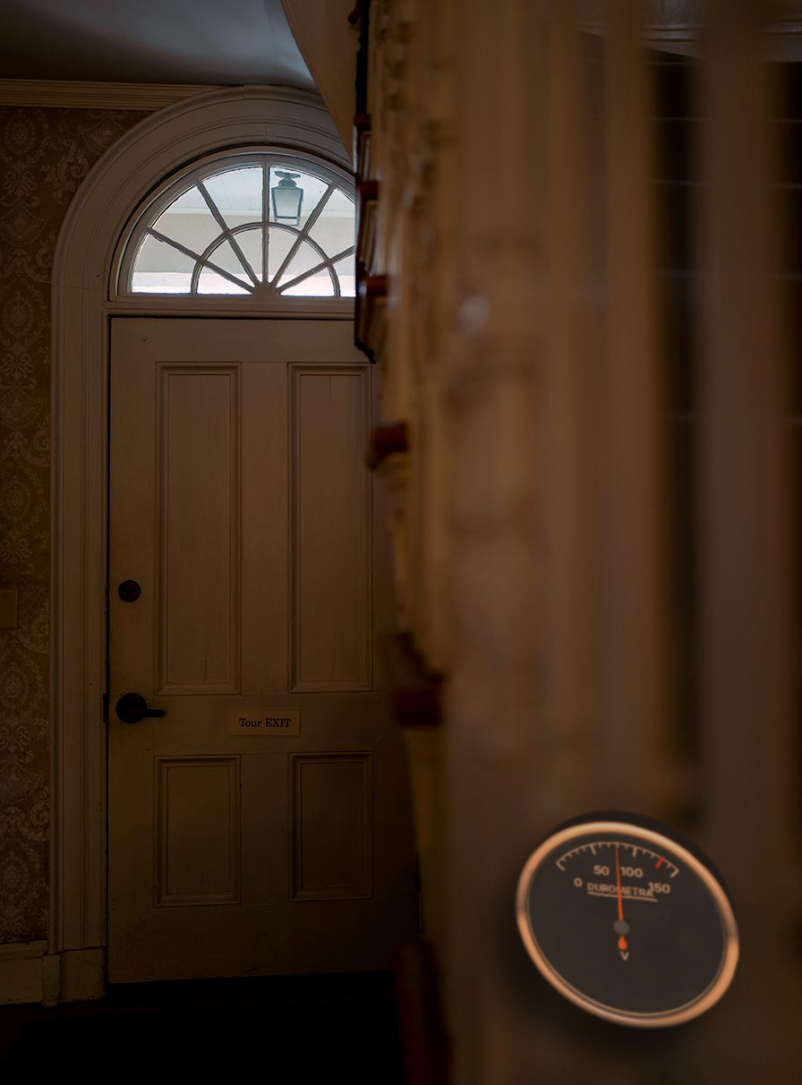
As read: {"value": 80, "unit": "V"}
